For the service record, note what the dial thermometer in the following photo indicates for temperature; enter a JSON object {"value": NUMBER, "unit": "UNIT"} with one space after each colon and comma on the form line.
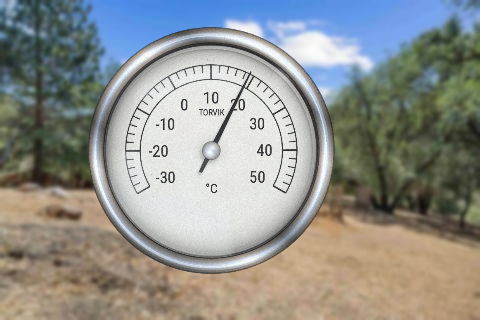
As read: {"value": 19, "unit": "°C"}
